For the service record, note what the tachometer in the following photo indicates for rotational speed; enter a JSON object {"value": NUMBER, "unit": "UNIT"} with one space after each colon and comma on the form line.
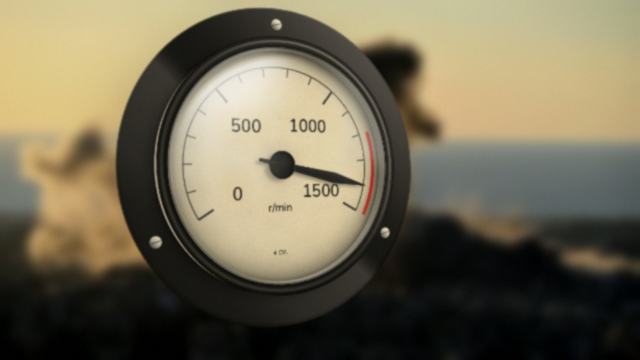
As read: {"value": 1400, "unit": "rpm"}
